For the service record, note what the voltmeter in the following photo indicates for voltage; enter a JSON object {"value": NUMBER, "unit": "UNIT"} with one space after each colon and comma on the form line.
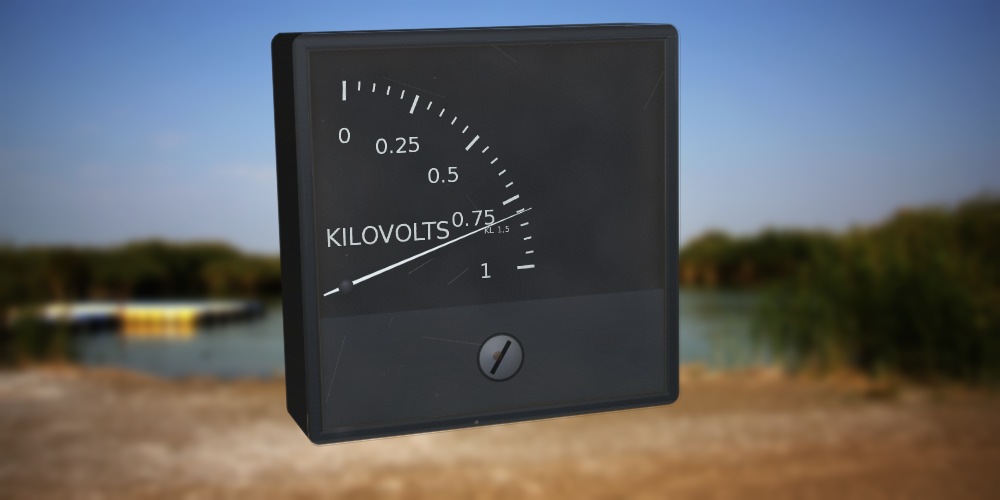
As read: {"value": 0.8, "unit": "kV"}
